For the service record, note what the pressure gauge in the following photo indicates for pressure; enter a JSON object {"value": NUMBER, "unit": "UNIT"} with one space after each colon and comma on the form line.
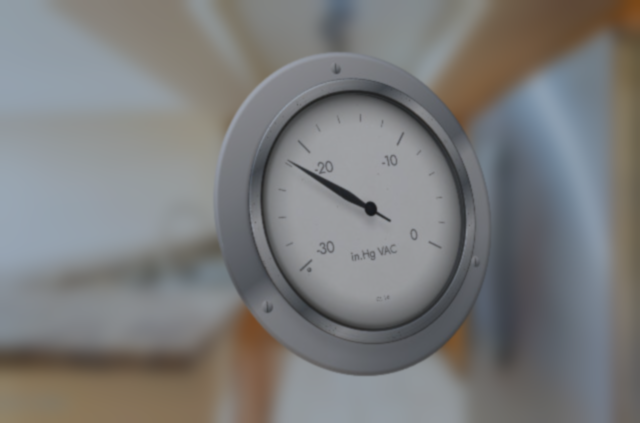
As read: {"value": -22, "unit": "inHg"}
